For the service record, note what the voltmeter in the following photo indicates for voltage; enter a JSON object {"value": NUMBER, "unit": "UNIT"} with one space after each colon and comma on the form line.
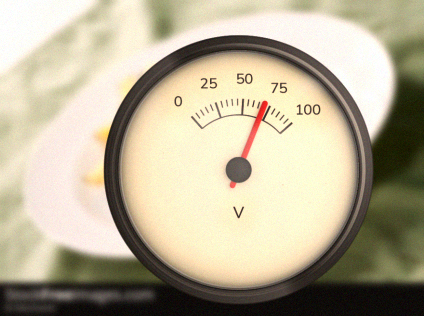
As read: {"value": 70, "unit": "V"}
